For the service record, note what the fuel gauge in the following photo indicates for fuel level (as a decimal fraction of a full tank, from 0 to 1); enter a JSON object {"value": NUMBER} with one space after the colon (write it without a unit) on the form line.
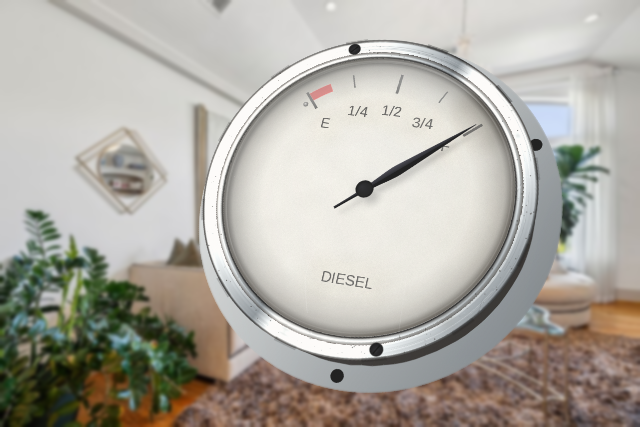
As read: {"value": 1}
